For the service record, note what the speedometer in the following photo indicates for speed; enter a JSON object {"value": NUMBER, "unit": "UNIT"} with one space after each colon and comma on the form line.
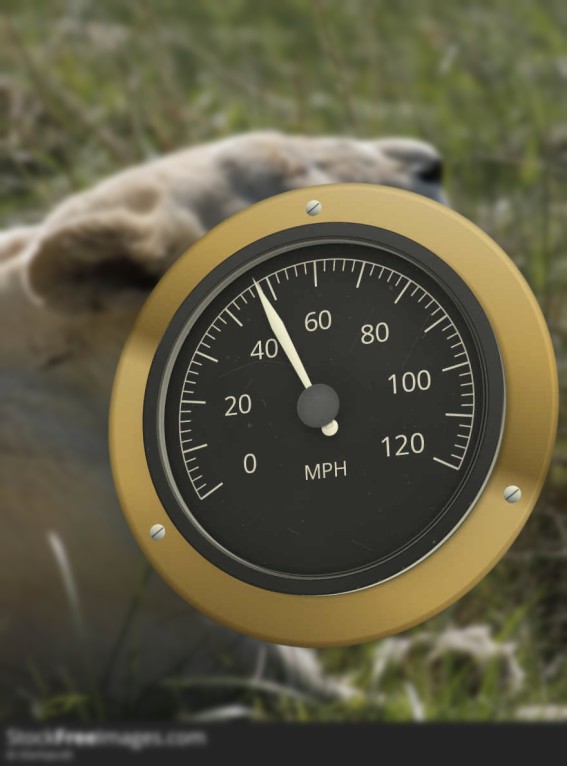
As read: {"value": 48, "unit": "mph"}
